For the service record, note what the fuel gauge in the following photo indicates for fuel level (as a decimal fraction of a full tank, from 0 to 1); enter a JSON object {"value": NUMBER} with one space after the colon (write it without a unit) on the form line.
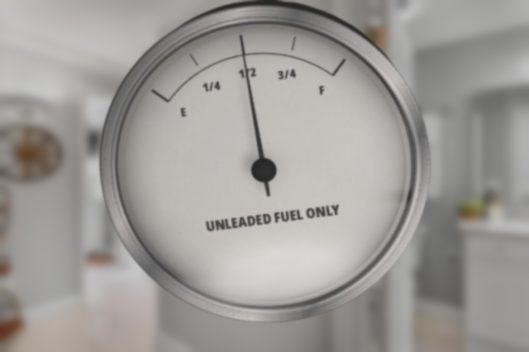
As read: {"value": 0.5}
